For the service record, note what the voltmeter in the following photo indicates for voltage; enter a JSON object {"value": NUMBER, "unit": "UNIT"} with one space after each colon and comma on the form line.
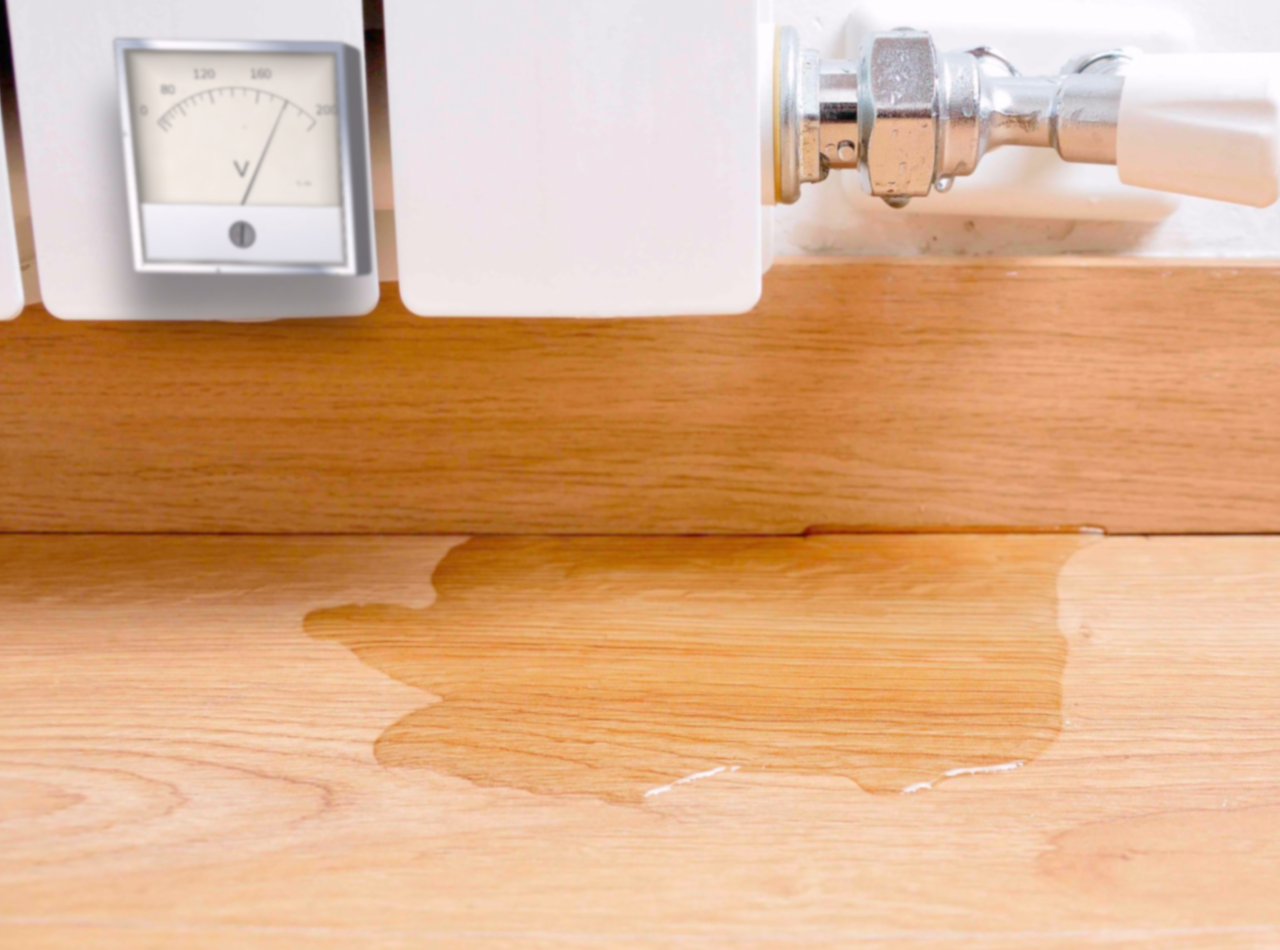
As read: {"value": 180, "unit": "V"}
